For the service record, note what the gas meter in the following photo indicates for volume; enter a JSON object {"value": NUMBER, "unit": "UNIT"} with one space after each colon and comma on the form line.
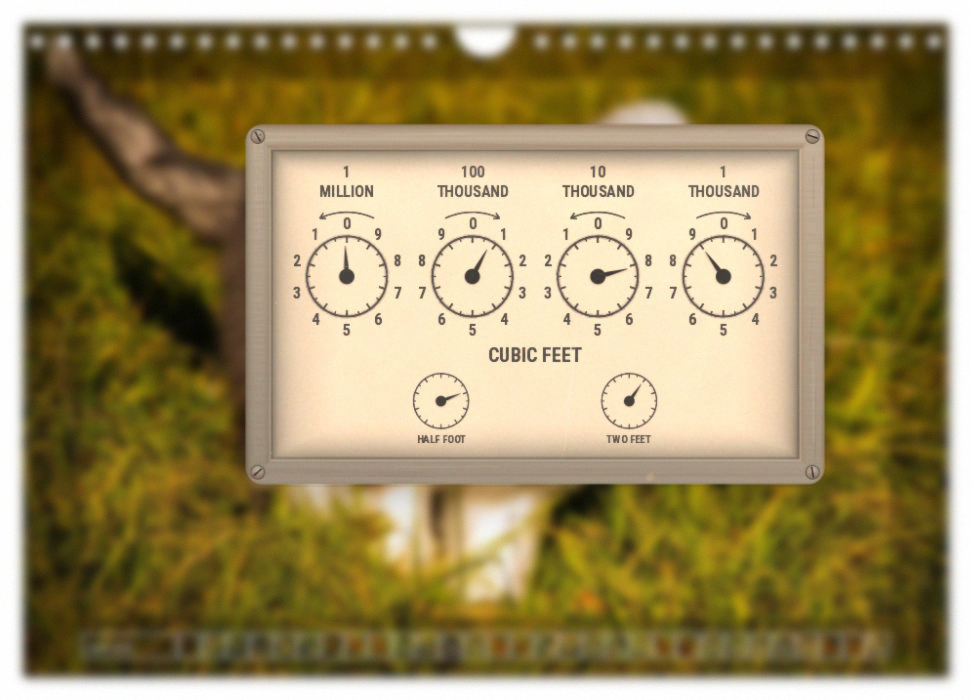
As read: {"value": 7900, "unit": "ft³"}
